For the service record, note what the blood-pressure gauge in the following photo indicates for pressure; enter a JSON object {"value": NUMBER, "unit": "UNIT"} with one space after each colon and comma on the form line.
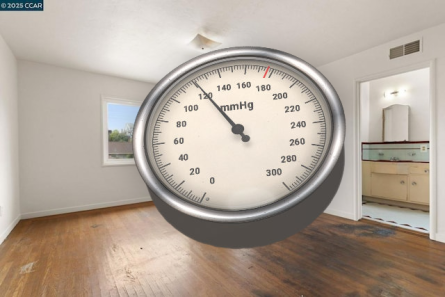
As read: {"value": 120, "unit": "mmHg"}
